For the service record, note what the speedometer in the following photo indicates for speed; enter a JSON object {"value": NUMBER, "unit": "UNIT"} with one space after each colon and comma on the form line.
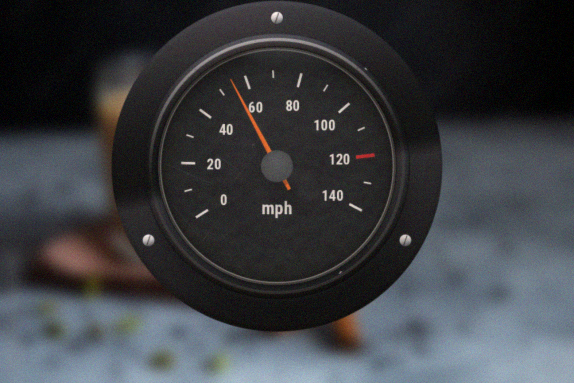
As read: {"value": 55, "unit": "mph"}
